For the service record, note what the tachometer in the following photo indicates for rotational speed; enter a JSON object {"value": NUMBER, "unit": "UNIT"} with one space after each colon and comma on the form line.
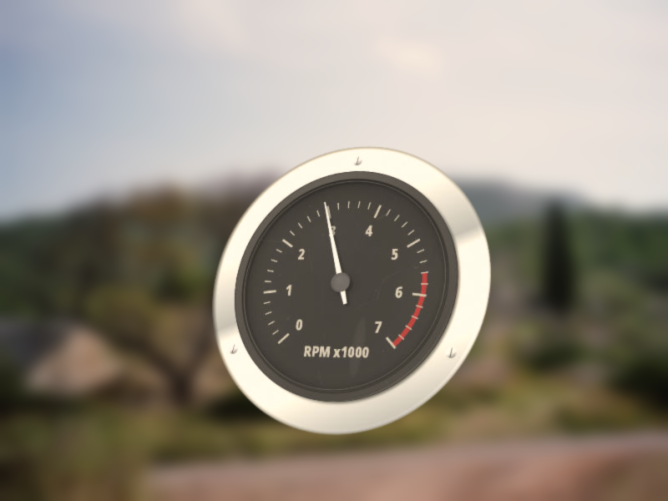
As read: {"value": 3000, "unit": "rpm"}
